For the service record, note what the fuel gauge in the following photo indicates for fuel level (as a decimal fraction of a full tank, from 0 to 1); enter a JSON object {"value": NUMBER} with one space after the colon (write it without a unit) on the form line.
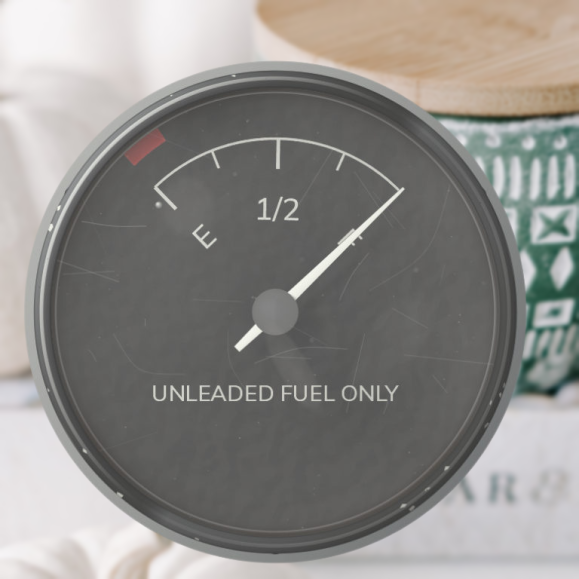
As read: {"value": 1}
